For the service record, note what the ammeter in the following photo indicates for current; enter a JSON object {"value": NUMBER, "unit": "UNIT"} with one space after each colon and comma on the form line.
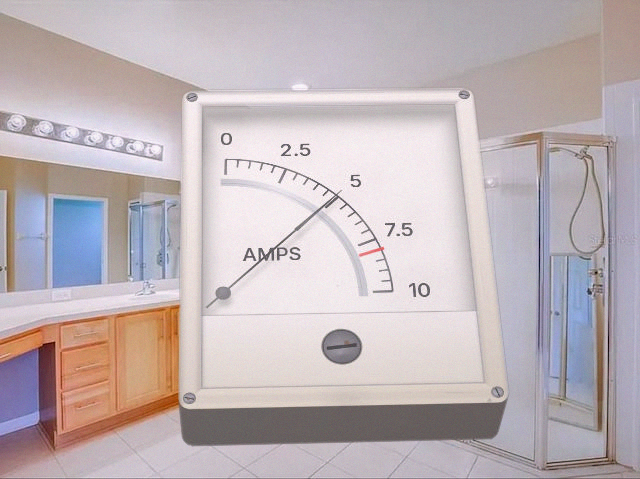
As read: {"value": 5, "unit": "A"}
